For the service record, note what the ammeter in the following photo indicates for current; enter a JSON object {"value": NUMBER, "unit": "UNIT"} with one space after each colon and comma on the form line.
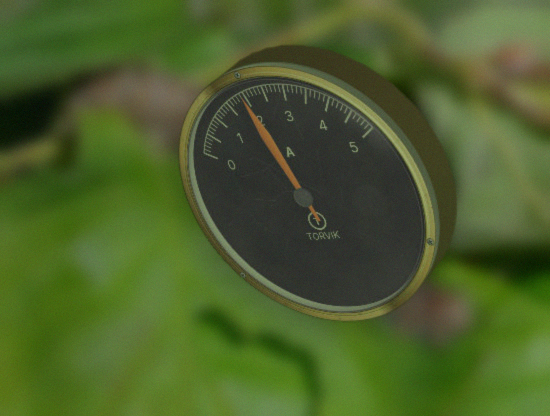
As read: {"value": 2, "unit": "A"}
